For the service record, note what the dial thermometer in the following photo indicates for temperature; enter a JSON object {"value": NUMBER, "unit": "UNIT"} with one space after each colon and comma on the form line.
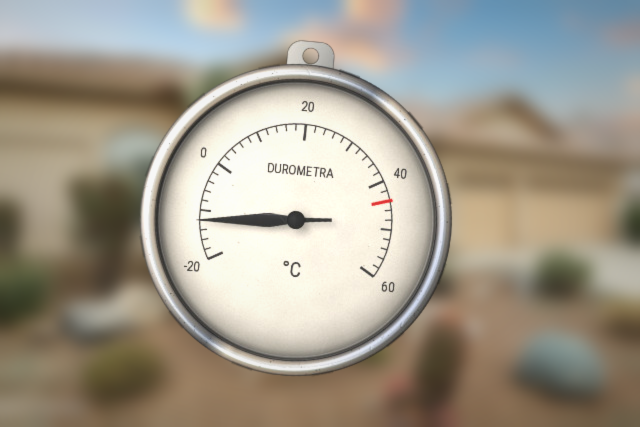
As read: {"value": -12, "unit": "°C"}
